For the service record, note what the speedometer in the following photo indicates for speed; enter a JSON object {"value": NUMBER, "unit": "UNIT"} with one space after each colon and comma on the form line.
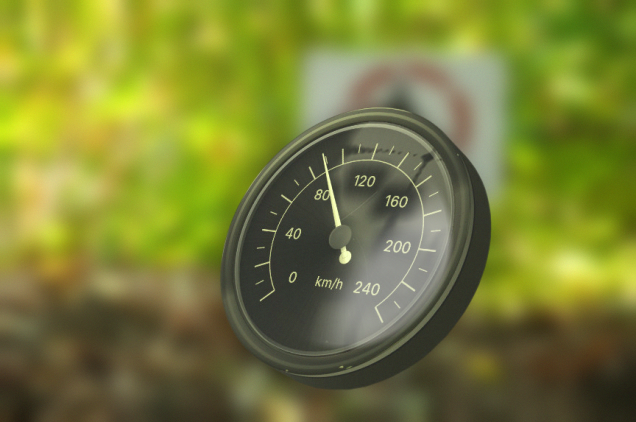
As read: {"value": 90, "unit": "km/h"}
